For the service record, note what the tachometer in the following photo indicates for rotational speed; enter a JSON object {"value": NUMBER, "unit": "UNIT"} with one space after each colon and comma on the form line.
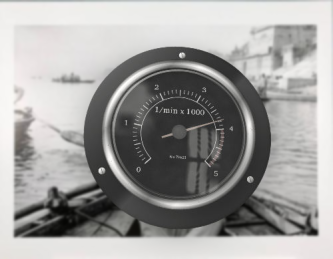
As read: {"value": 3800, "unit": "rpm"}
